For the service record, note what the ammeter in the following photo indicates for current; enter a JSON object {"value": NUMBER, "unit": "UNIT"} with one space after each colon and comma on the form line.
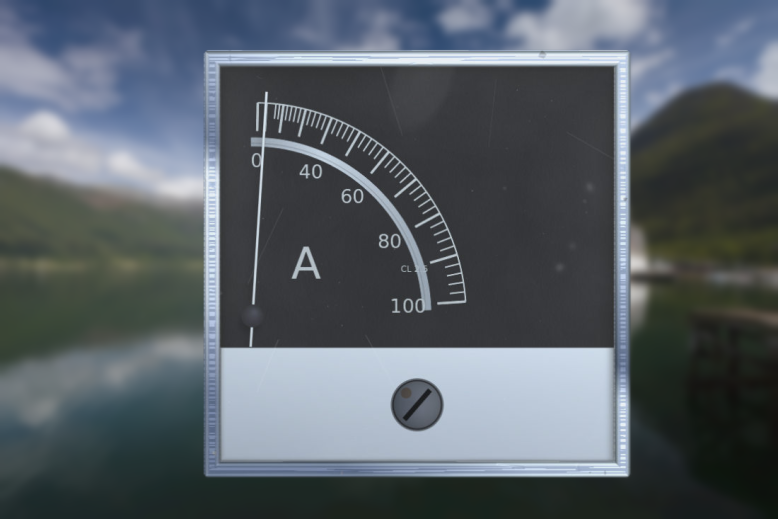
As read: {"value": 10, "unit": "A"}
